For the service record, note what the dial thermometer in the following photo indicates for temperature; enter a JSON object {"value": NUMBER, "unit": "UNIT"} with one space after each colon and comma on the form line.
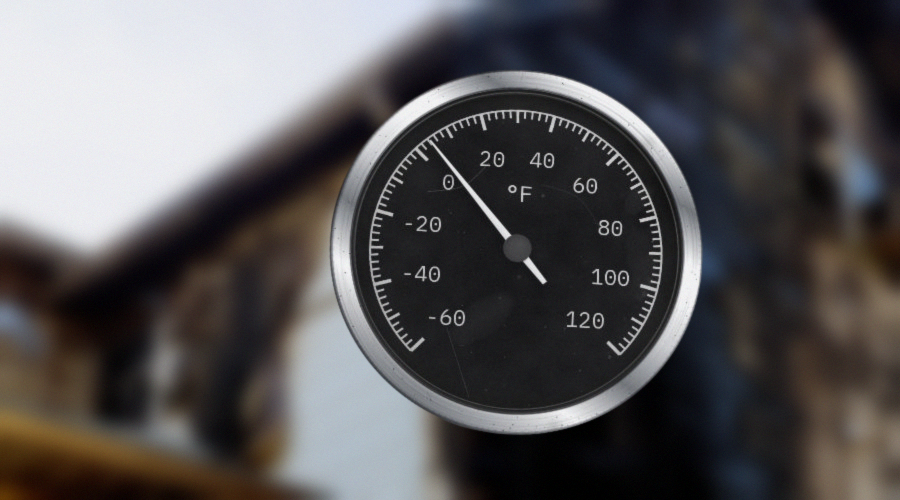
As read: {"value": 4, "unit": "°F"}
